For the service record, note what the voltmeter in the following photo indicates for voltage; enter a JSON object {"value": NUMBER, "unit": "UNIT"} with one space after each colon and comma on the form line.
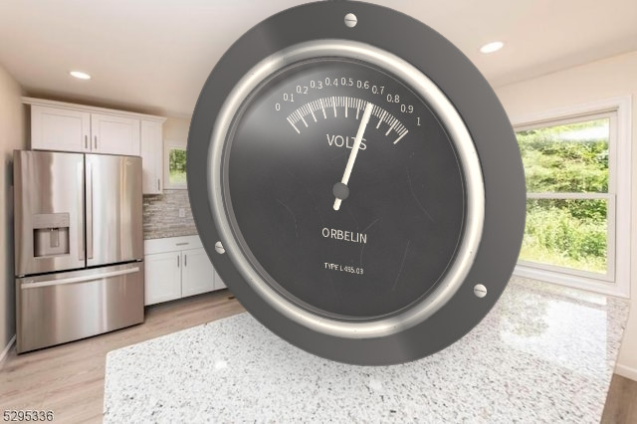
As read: {"value": 0.7, "unit": "V"}
